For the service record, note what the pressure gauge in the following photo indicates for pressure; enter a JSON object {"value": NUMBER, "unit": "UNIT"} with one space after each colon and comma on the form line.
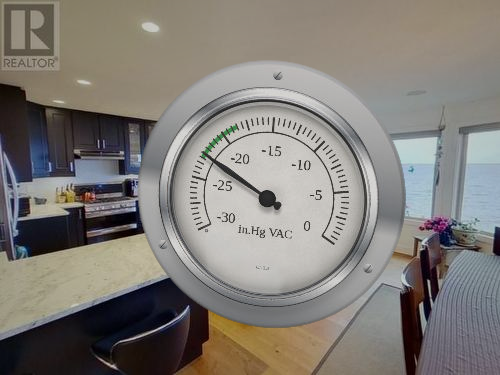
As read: {"value": -22.5, "unit": "inHg"}
